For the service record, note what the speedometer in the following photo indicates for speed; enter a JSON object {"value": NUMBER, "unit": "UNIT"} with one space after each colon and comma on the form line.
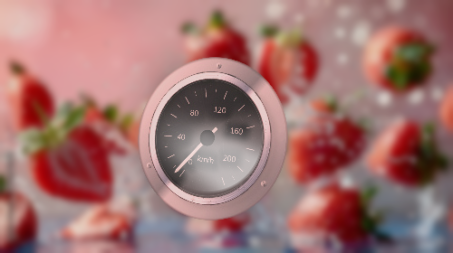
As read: {"value": 5, "unit": "km/h"}
